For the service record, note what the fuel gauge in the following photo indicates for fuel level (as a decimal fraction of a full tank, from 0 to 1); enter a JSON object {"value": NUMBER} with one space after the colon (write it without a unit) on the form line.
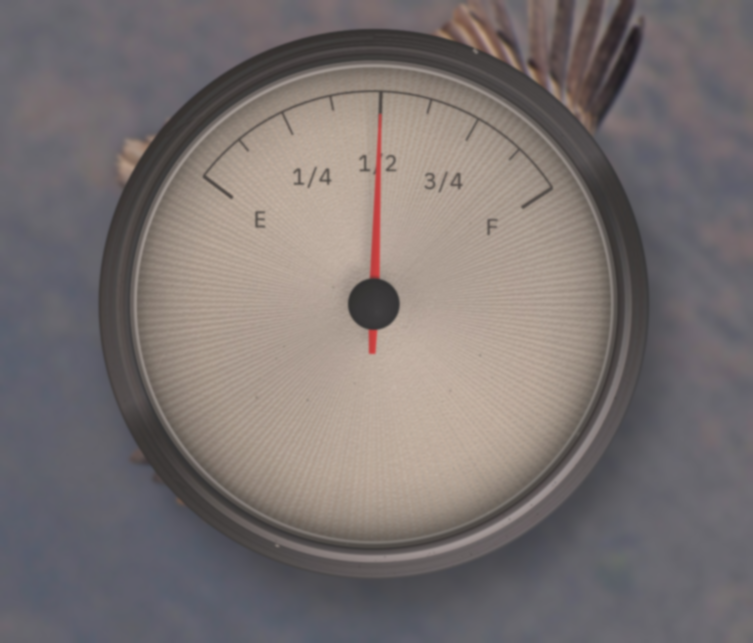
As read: {"value": 0.5}
